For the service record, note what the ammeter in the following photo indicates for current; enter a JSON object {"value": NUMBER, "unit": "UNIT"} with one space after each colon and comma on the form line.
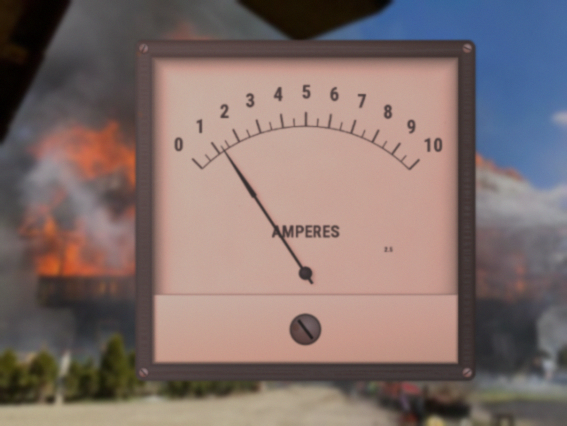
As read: {"value": 1.25, "unit": "A"}
